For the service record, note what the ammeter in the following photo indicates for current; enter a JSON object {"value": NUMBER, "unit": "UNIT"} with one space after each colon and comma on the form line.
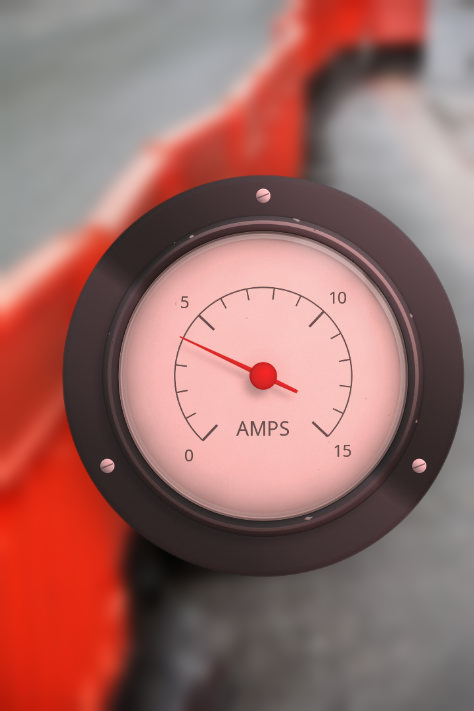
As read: {"value": 4, "unit": "A"}
